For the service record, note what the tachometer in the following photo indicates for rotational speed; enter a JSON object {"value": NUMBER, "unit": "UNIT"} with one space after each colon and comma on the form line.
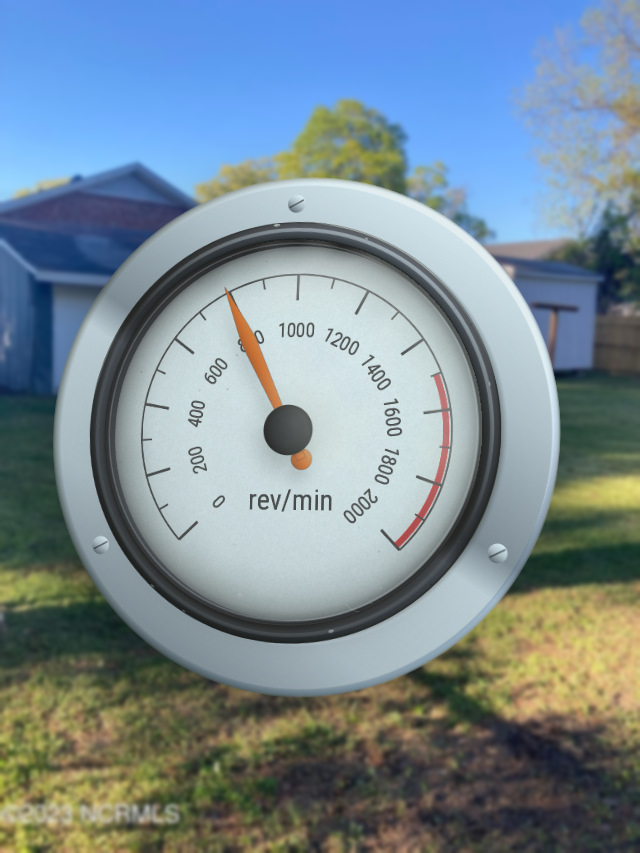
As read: {"value": 800, "unit": "rpm"}
